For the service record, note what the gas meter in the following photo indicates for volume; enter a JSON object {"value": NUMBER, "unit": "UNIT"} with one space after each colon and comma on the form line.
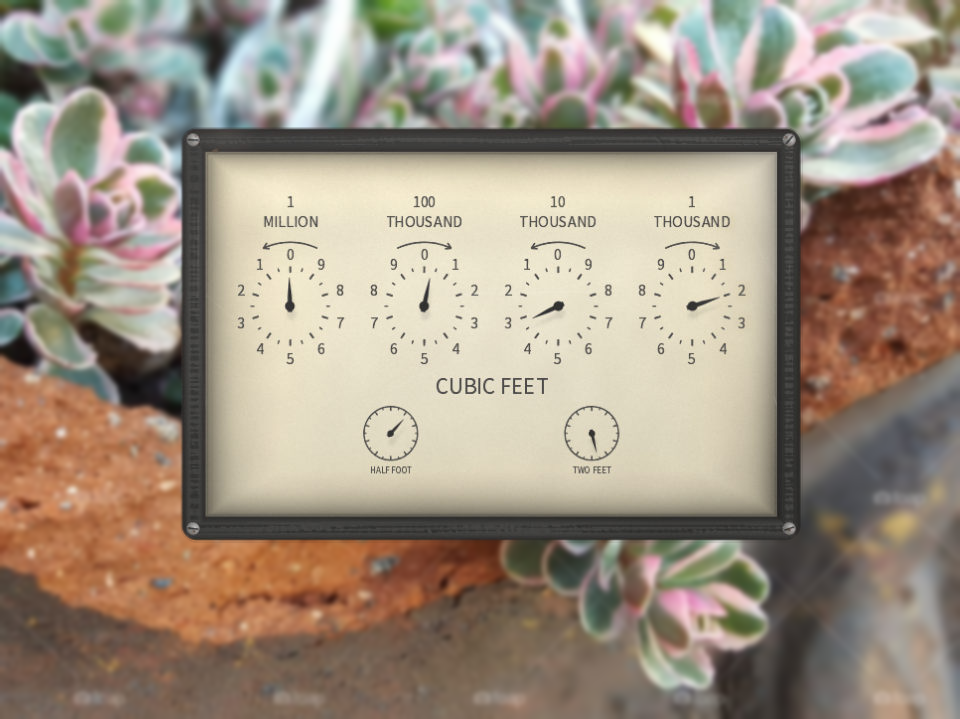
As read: {"value": 3200, "unit": "ft³"}
